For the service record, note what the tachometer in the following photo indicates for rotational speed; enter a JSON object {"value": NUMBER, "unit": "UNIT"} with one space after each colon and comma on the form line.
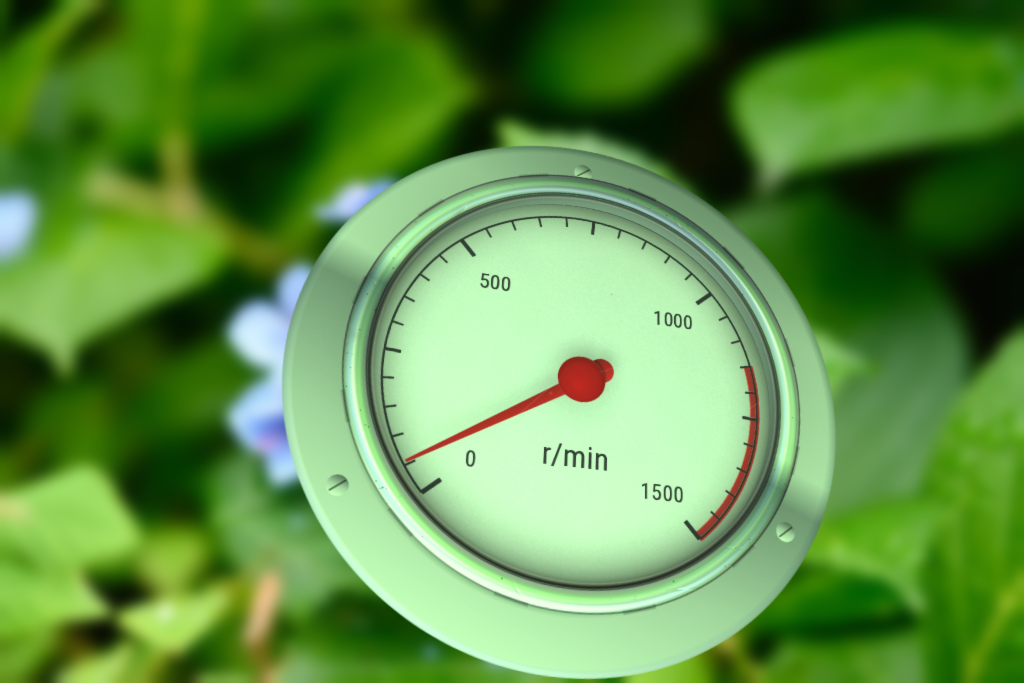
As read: {"value": 50, "unit": "rpm"}
